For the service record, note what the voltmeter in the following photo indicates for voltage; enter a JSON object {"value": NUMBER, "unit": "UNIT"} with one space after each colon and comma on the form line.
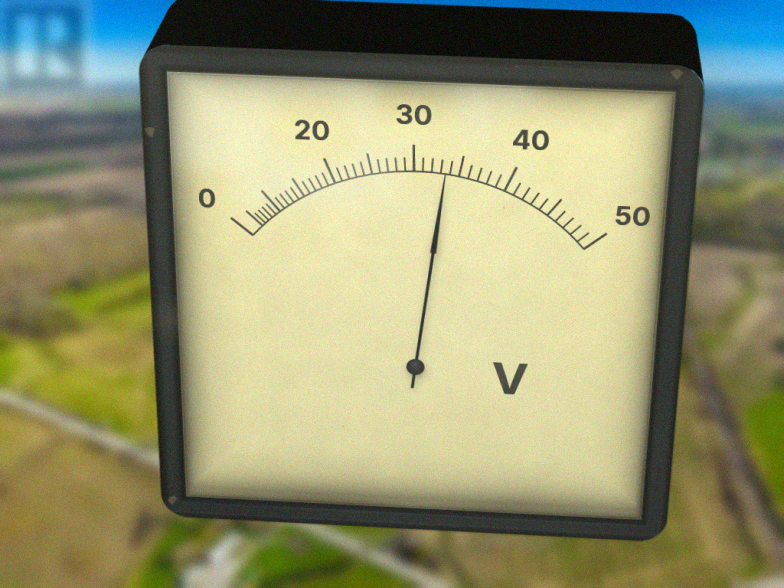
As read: {"value": 33.5, "unit": "V"}
